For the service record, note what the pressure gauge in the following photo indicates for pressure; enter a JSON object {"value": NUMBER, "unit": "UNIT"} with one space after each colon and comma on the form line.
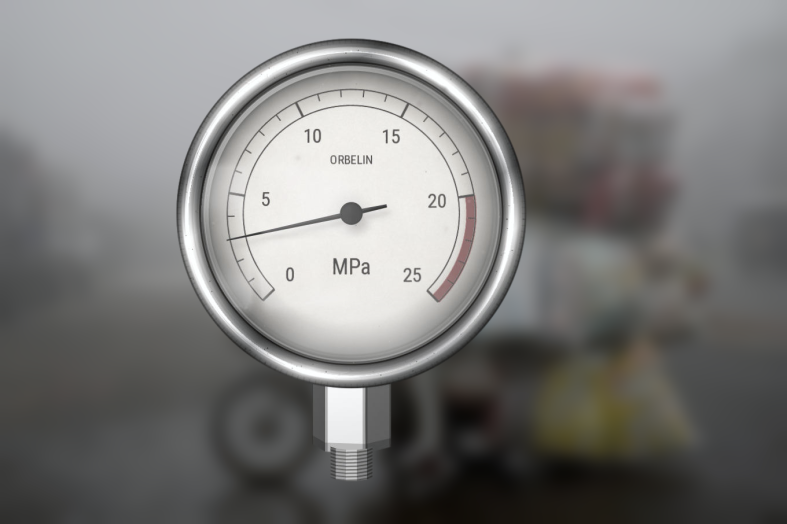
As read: {"value": 3, "unit": "MPa"}
